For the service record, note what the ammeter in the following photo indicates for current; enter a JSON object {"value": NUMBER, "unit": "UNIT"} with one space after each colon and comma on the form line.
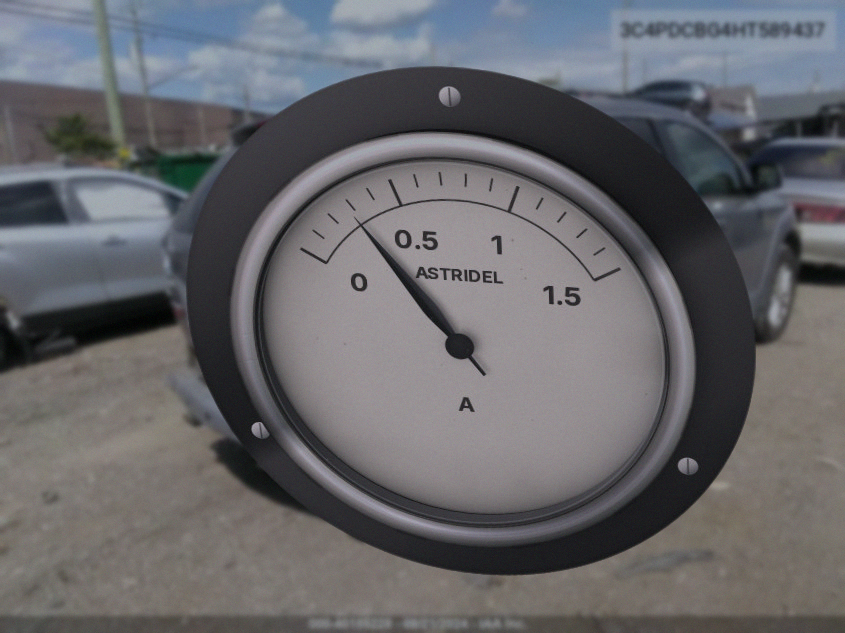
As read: {"value": 0.3, "unit": "A"}
